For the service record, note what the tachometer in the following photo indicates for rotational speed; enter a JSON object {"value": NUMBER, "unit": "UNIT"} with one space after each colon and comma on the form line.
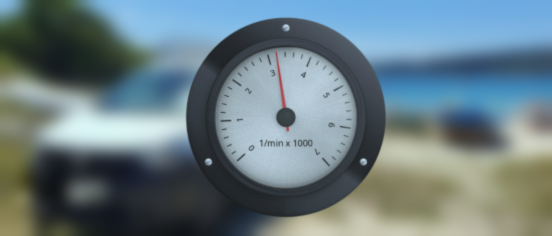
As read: {"value": 3200, "unit": "rpm"}
